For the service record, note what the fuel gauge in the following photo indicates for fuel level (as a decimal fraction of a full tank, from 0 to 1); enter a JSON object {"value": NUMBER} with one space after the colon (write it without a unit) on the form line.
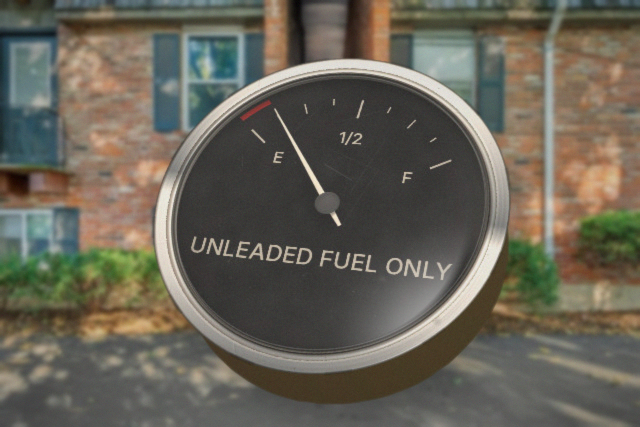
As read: {"value": 0.125}
